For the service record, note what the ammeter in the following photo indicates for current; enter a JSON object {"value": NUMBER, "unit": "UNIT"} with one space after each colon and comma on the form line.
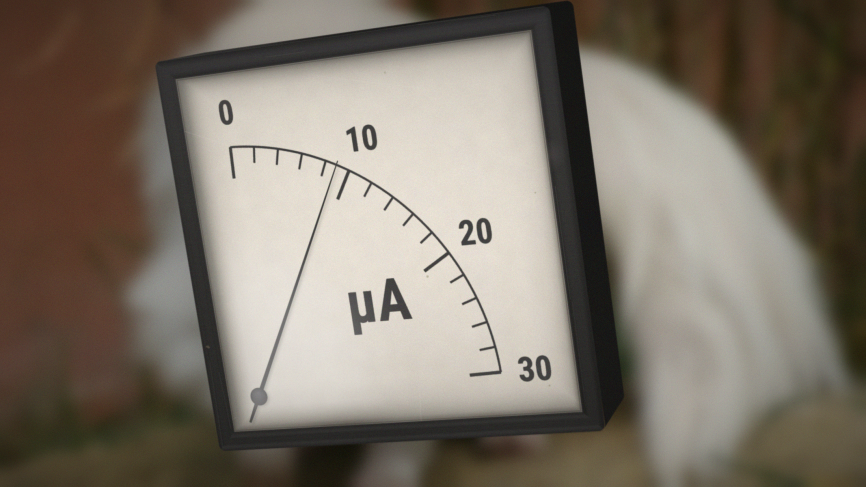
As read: {"value": 9, "unit": "µA"}
